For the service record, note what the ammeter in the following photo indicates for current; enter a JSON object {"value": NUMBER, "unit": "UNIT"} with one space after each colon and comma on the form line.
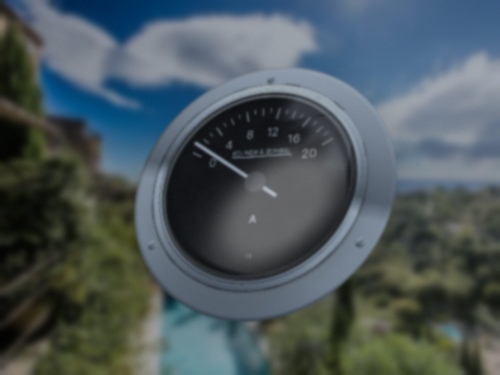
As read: {"value": 1, "unit": "A"}
